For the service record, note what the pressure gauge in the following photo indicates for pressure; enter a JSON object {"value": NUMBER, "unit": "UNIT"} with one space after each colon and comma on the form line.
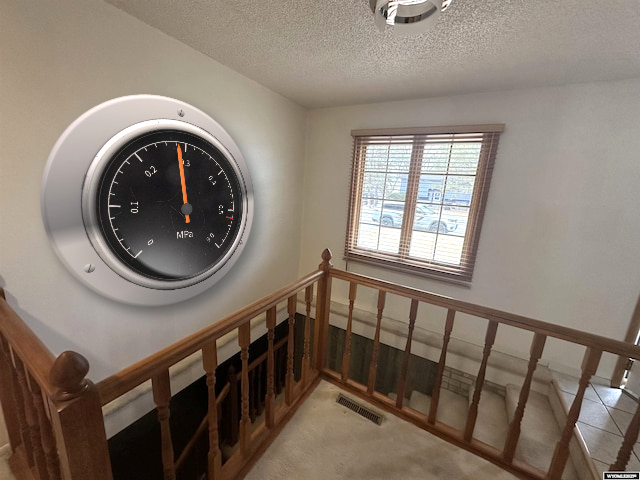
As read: {"value": 0.28, "unit": "MPa"}
